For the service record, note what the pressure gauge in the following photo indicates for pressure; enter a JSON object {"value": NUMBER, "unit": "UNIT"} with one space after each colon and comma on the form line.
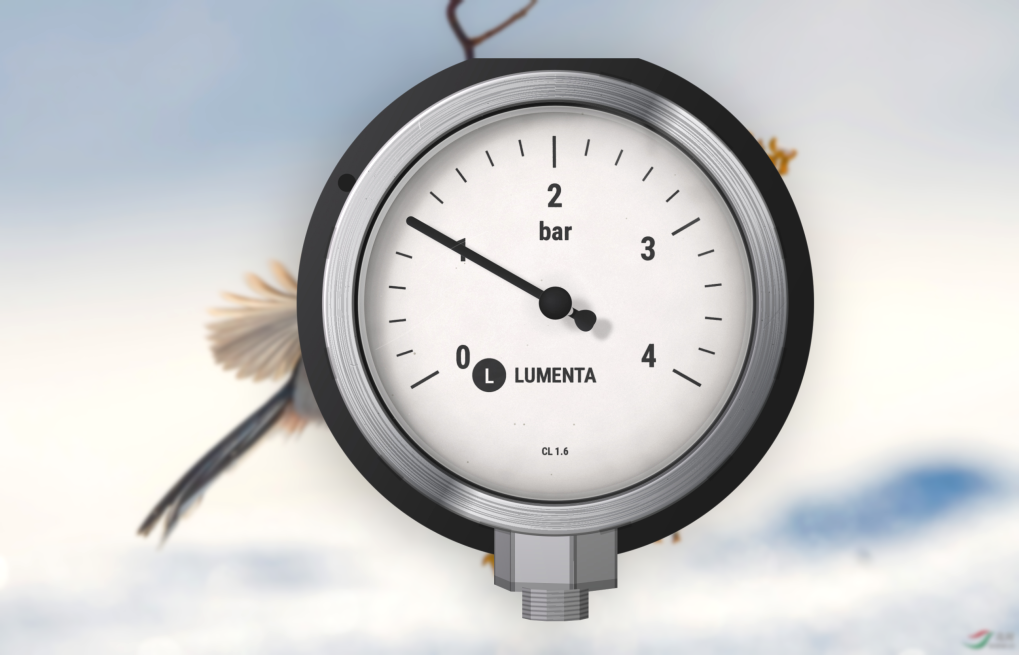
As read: {"value": 1, "unit": "bar"}
